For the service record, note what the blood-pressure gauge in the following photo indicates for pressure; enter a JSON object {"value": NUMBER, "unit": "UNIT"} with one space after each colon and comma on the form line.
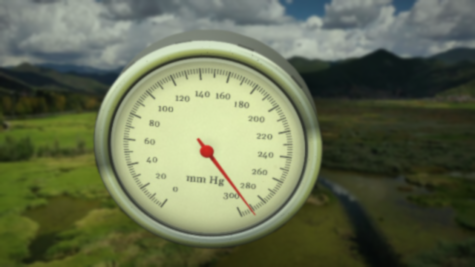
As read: {"value": 290, "unit": "mmHg"}
